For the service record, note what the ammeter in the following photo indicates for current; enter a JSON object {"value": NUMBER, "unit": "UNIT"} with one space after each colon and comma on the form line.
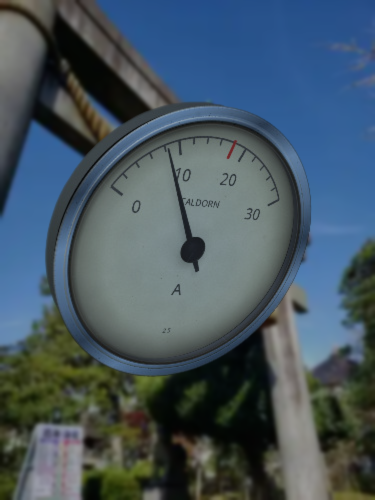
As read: {"value": 8, "unit": "A"}
